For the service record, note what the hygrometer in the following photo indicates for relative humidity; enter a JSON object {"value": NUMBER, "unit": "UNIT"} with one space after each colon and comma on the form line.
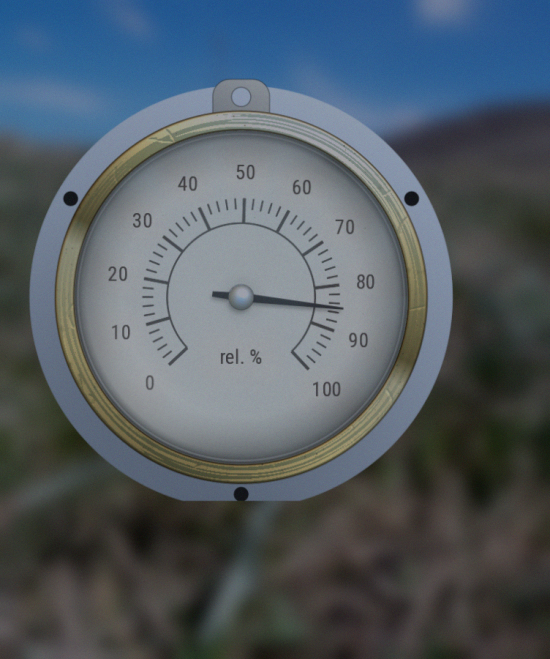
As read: {"value": 85, "unit": "%"}
